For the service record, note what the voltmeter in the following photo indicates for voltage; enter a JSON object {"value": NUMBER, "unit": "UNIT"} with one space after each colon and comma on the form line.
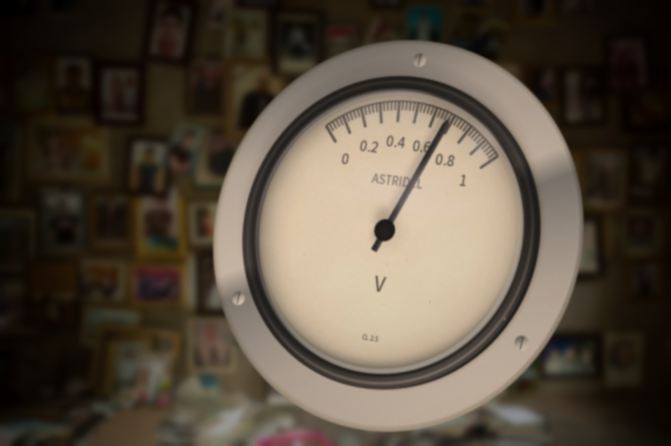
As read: {"value": 0.7, "unit": "V"}
